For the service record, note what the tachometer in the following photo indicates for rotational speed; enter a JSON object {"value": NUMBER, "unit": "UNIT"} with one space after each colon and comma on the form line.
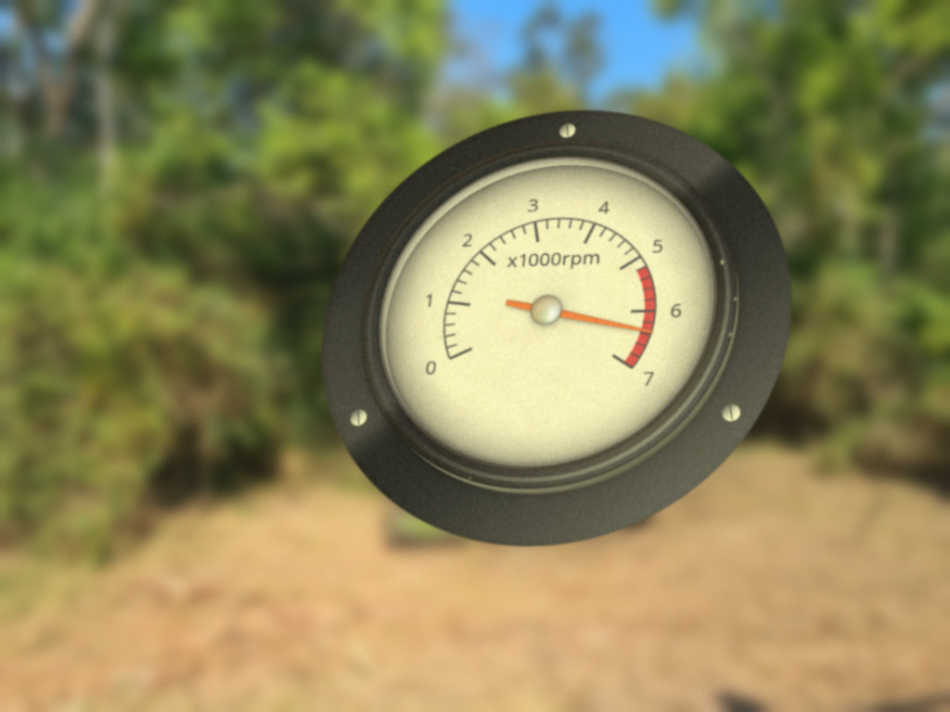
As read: {"value": 6400, "unit": "rpm"}
